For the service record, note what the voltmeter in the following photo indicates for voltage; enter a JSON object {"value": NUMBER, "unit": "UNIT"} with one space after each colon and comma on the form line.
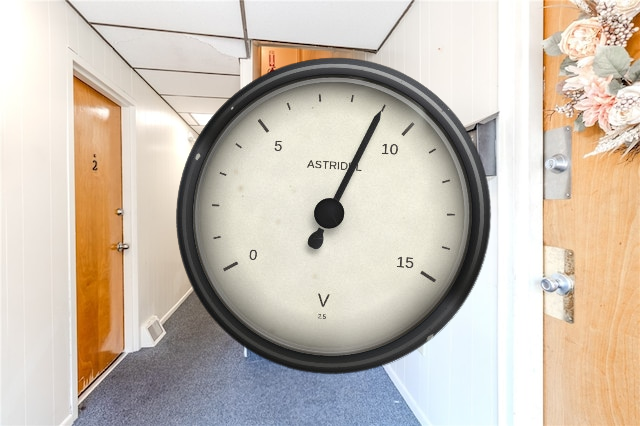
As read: {"value": 9, "unit": "V"}
